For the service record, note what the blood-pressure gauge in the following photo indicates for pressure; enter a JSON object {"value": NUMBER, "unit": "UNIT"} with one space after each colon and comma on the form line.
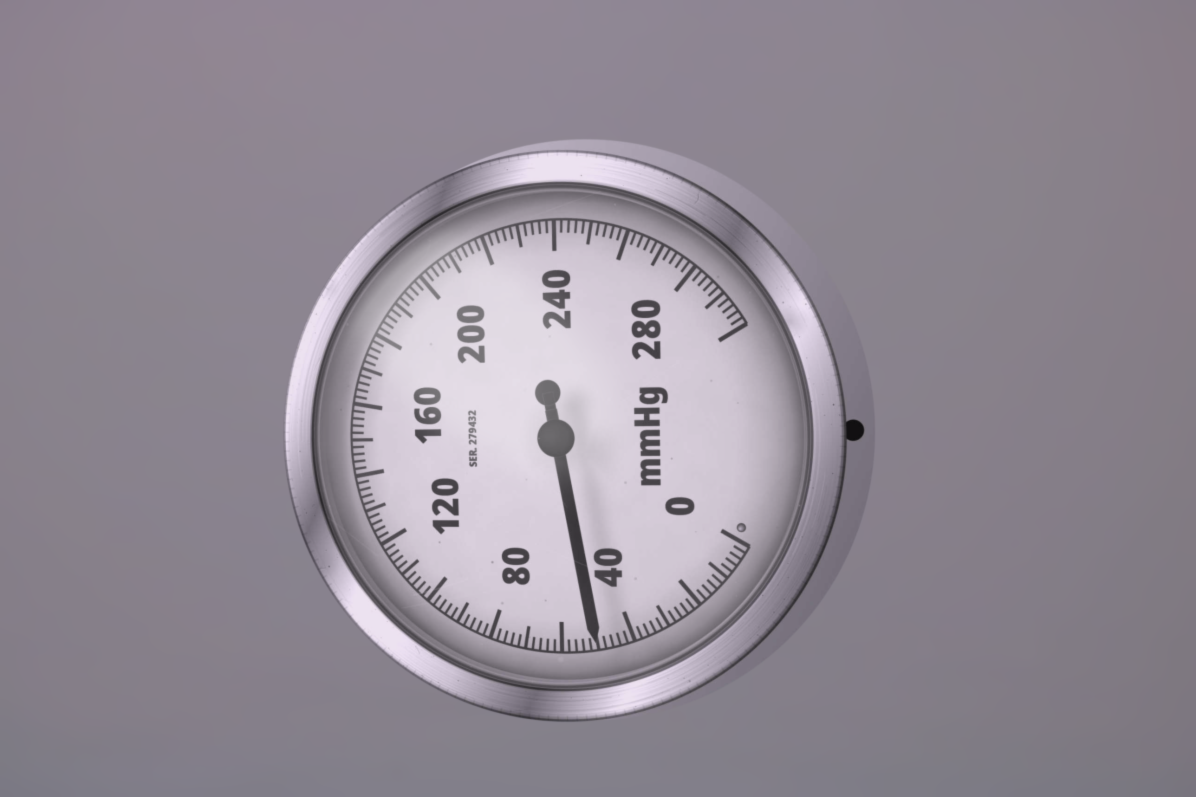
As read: {"value": 50, "unit": "mmHg"}
